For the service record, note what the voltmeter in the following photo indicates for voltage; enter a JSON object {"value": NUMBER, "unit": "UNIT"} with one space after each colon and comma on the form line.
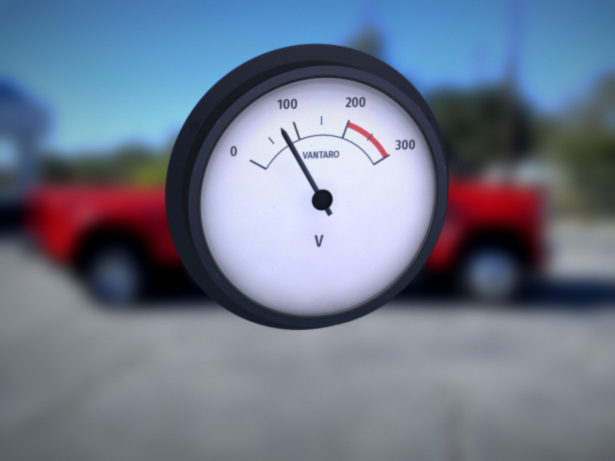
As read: {"value": 75, "unit": "V"}
